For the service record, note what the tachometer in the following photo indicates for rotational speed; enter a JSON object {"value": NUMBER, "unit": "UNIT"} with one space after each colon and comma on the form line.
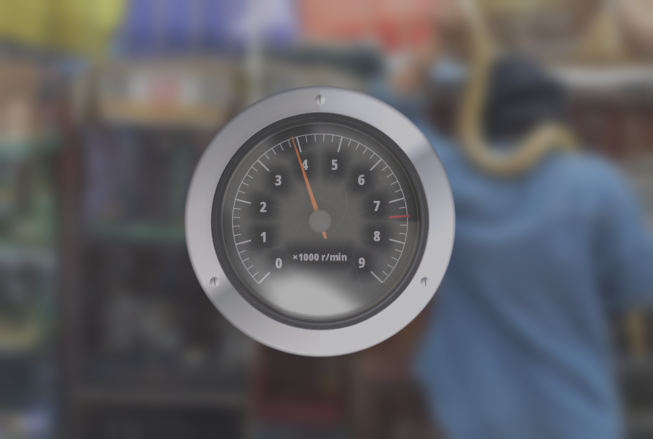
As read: {"value": 3900, "unit": "rpm"}
